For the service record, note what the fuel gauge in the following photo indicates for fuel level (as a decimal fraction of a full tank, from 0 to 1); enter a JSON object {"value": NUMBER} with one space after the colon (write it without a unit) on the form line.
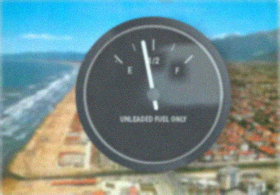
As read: {"value": 0.375}
